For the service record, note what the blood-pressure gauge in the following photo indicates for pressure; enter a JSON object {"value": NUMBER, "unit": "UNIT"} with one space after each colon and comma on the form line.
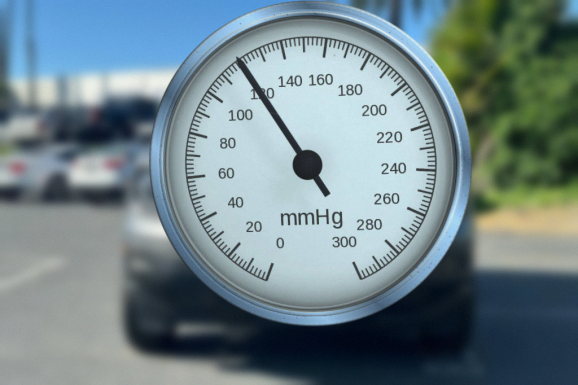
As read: {"value": 120, "unit": "mmHg"}
